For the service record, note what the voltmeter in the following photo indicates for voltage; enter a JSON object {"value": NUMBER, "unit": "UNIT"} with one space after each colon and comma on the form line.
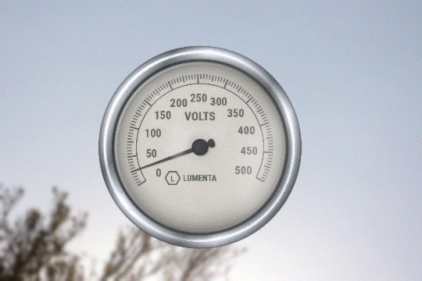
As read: {"value": 25, "unit": "V"}
